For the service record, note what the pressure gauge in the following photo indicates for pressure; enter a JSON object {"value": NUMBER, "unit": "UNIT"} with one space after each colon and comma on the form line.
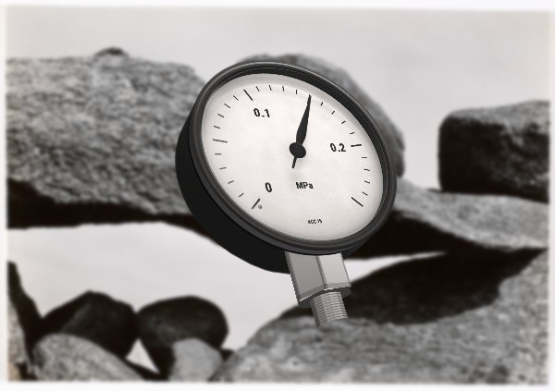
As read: {"value": 0.15, "unit": "MPa"}
